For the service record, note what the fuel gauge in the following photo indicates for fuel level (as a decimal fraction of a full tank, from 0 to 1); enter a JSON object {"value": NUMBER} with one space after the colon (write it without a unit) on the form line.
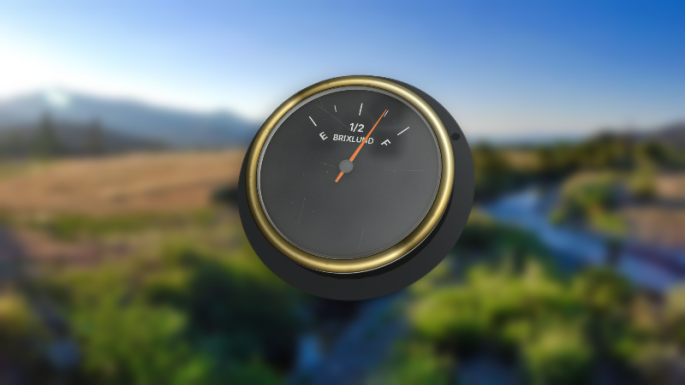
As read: {"value": 0.75}
